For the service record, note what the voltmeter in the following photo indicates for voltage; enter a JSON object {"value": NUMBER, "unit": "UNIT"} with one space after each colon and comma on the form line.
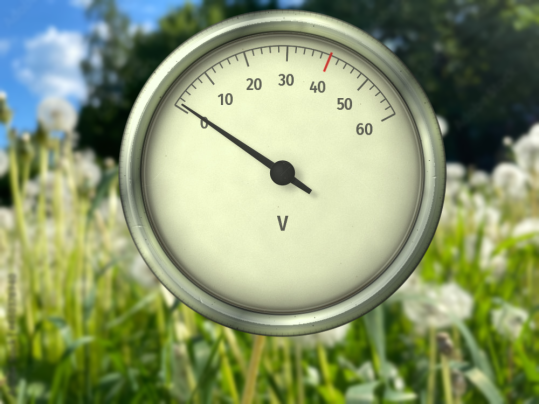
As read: {"value": 1, "unit": "V"}
